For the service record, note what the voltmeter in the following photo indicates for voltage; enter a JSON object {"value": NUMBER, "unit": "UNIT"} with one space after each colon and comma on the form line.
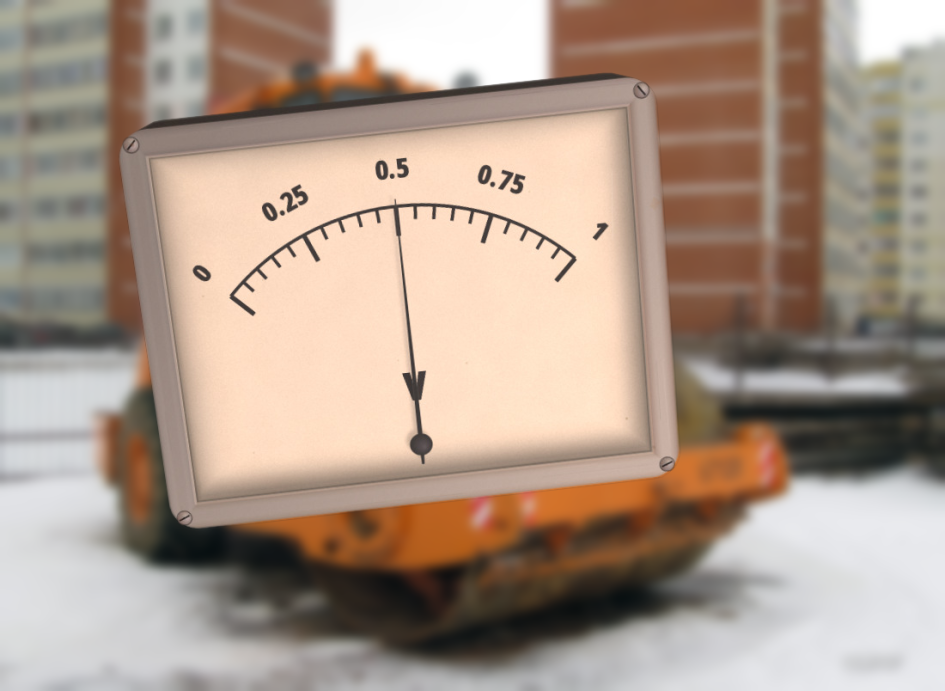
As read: {"value": 0.5, "unit": "V"}
